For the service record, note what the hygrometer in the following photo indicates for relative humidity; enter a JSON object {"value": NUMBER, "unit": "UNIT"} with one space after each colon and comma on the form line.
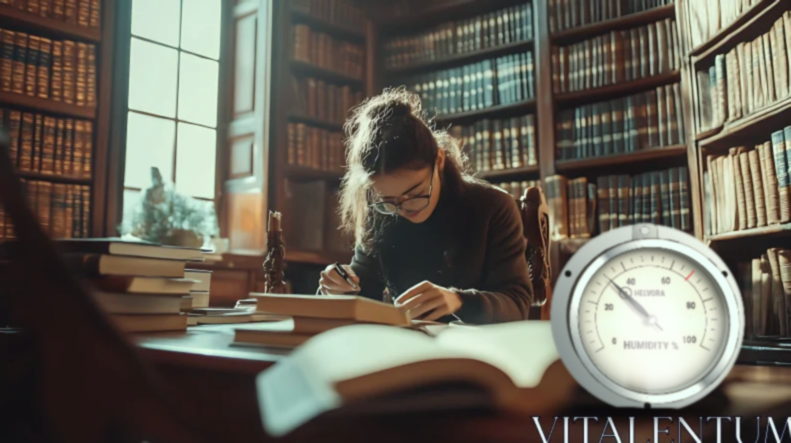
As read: {"value": 32, "unit": "%"}
